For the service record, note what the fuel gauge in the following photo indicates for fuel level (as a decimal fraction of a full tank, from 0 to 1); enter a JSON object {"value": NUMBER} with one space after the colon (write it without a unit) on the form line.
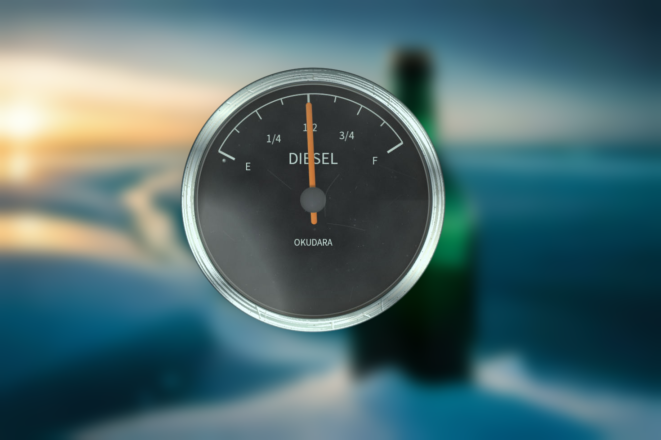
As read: {"value": 0.5}
